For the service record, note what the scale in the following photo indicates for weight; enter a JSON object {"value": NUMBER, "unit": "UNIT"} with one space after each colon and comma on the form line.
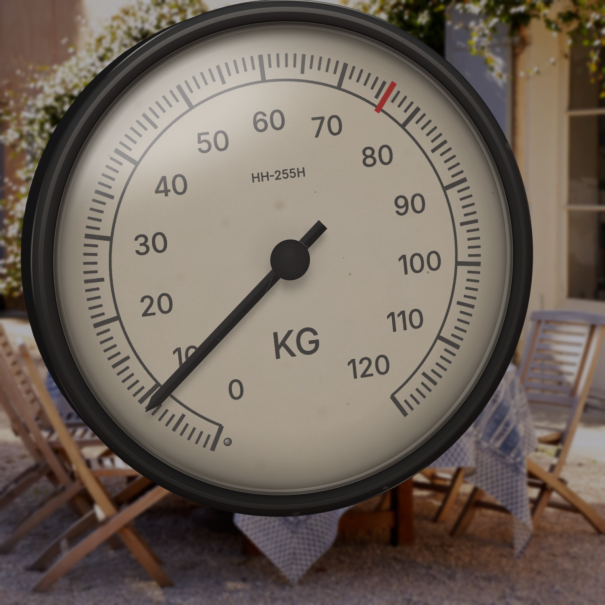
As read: {"value": 9, "unit": "kg"}
